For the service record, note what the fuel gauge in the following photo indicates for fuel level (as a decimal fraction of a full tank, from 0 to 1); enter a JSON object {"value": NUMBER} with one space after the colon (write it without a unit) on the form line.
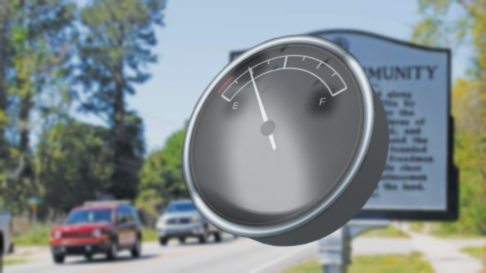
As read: {"value": 0.25}
